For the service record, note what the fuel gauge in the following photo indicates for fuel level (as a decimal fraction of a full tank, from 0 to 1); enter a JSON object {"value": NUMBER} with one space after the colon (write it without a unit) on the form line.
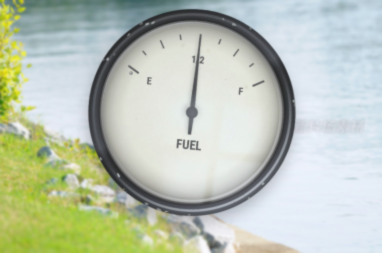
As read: {"value": 0.5}
